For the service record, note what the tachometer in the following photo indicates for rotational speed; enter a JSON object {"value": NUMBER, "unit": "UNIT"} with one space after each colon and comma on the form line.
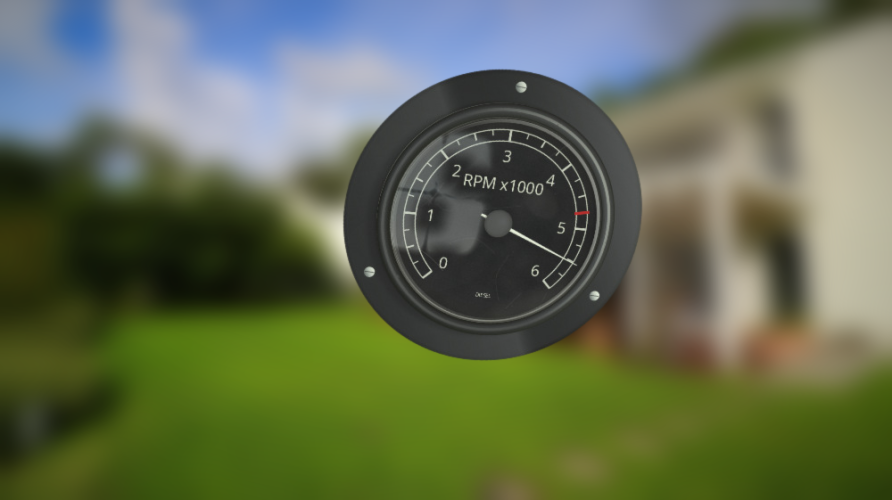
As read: {"value": 5500, "unit": "rpm"}
